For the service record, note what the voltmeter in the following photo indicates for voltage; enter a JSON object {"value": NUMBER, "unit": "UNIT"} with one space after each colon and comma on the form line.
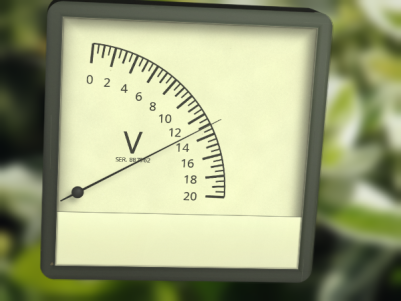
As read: {"value": 13, "unit": "V"}
